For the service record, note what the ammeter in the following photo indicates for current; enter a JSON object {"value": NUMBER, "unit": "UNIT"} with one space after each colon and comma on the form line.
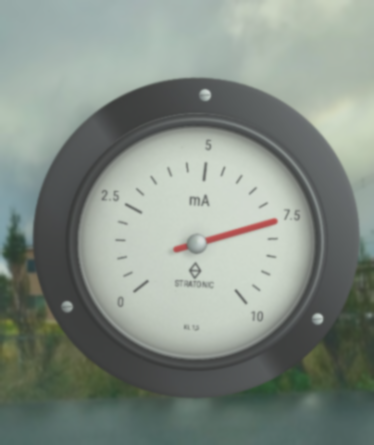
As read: {"value": 7.5, "unit": "mA"}
